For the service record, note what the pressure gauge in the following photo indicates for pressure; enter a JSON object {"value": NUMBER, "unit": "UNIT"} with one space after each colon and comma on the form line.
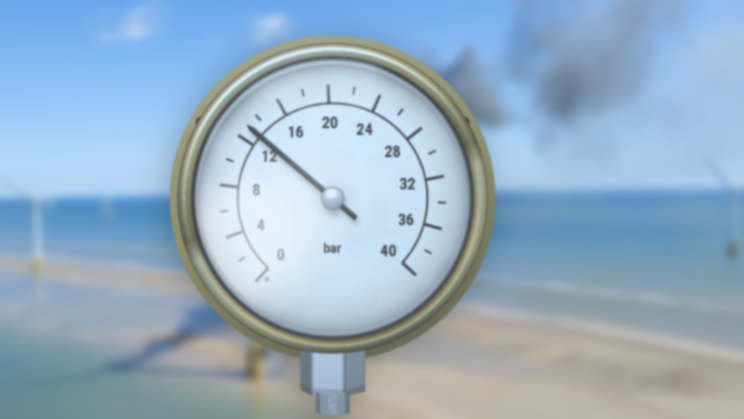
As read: {"value": 13, "unit": "bar"}
